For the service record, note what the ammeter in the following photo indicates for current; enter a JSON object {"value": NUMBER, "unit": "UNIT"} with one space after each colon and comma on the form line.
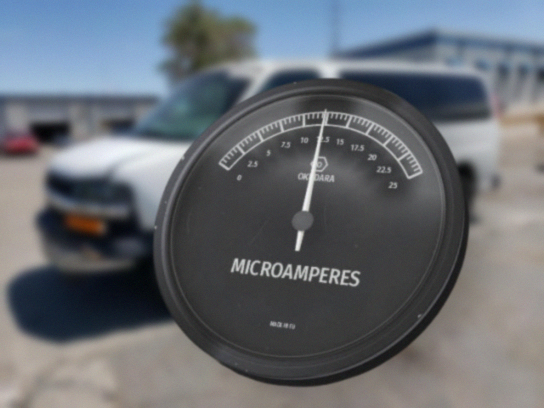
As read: {"value": 12.5, "unit": "µA"}
